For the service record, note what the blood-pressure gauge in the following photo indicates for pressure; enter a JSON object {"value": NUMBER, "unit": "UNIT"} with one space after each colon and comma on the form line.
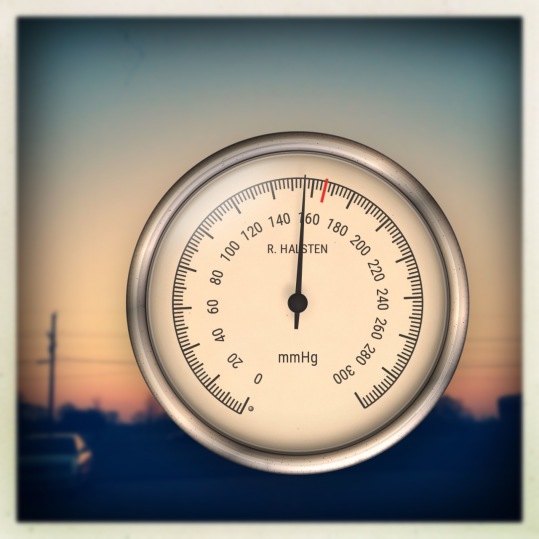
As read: {"value": 156, "unit": "mmHg"}
